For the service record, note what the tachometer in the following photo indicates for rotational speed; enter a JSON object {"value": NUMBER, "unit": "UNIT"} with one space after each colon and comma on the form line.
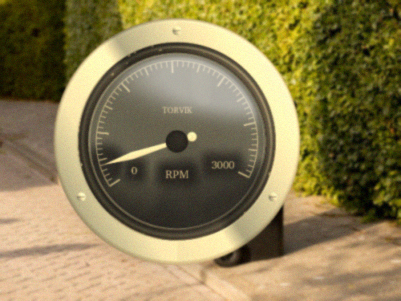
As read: {"value": 200, "unit": "rpm"}
